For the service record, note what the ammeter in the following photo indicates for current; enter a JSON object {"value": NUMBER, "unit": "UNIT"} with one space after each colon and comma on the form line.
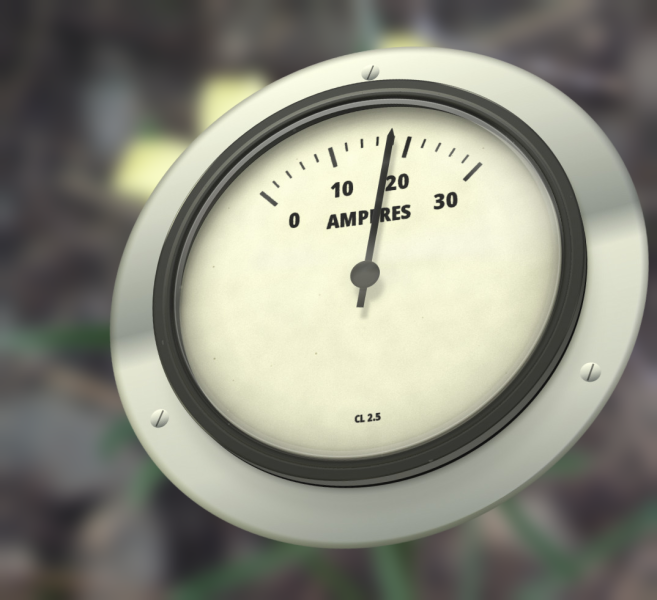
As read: {"value": 18, "unit": "A"}
